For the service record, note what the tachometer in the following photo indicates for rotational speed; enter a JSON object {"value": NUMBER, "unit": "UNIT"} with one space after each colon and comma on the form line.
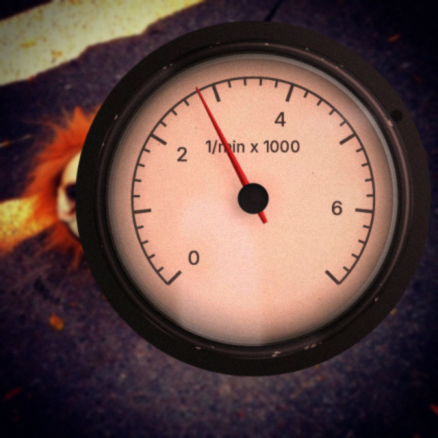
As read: {"value": 2800, "unit": "rpm"}
